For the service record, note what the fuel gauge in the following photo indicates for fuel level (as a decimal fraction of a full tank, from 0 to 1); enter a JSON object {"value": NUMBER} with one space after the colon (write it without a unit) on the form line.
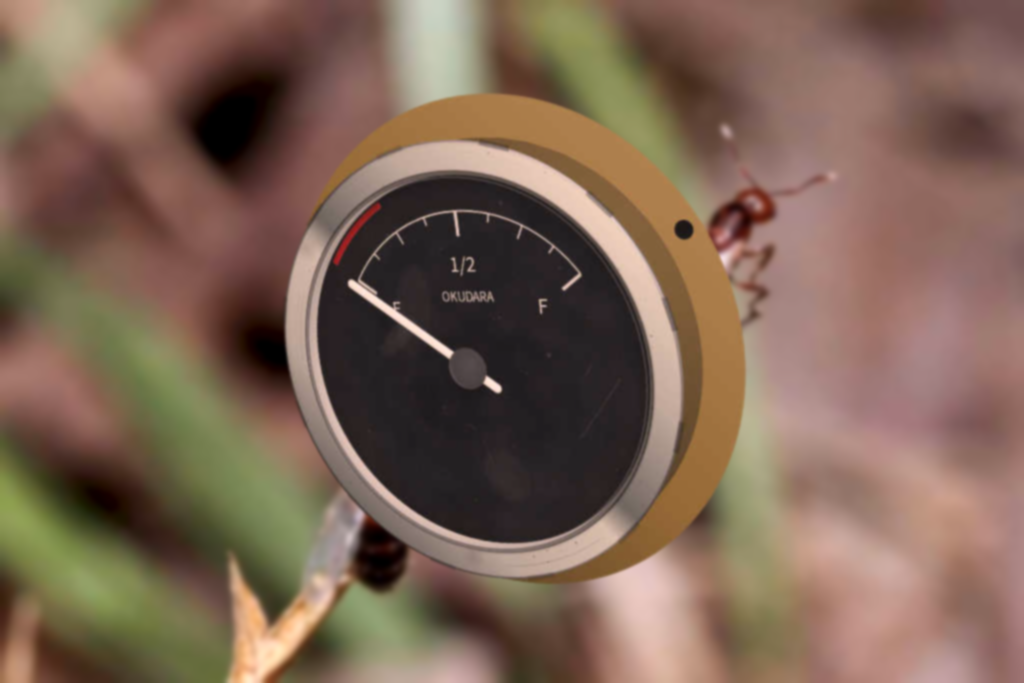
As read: {"value": 0}
